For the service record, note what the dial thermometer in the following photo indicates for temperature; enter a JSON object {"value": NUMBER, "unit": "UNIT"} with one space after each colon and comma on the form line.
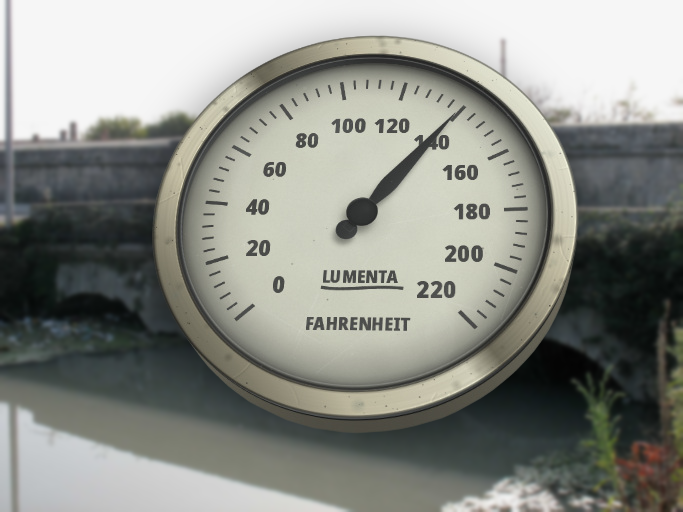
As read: {"value": 140, "unit": "°F"}
